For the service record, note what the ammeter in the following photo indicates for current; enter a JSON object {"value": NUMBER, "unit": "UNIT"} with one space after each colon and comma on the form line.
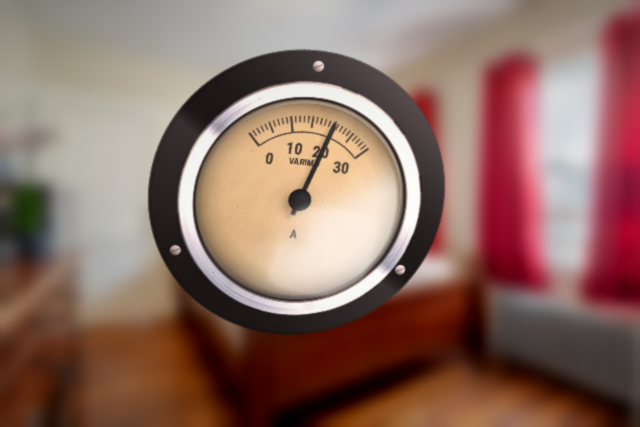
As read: {"value": 20, "unit": "A"}
